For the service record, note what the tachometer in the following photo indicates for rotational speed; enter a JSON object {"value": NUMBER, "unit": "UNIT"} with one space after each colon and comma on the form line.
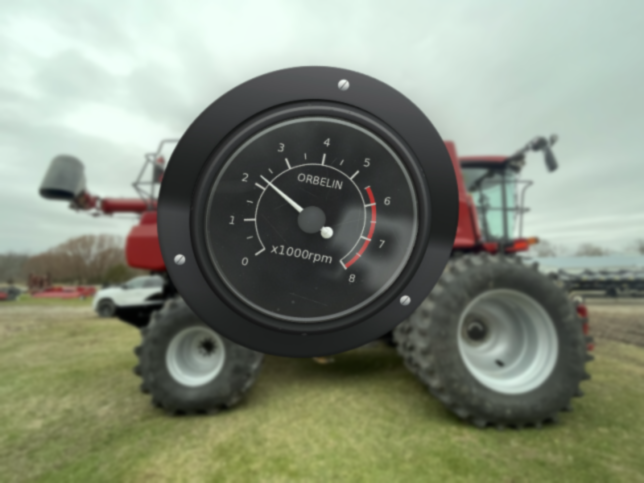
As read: {"value": 2250, "unit": "rpm"}
